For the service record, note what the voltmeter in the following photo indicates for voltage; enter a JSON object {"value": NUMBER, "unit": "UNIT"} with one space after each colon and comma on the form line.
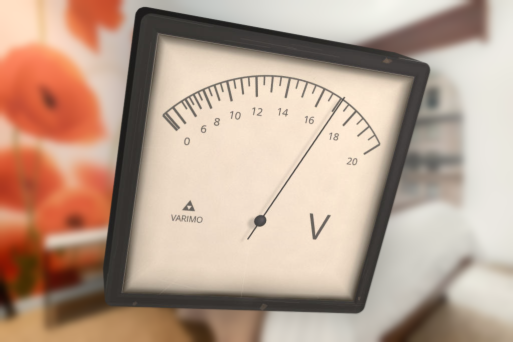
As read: {"value": 17, "unit": "V"}
